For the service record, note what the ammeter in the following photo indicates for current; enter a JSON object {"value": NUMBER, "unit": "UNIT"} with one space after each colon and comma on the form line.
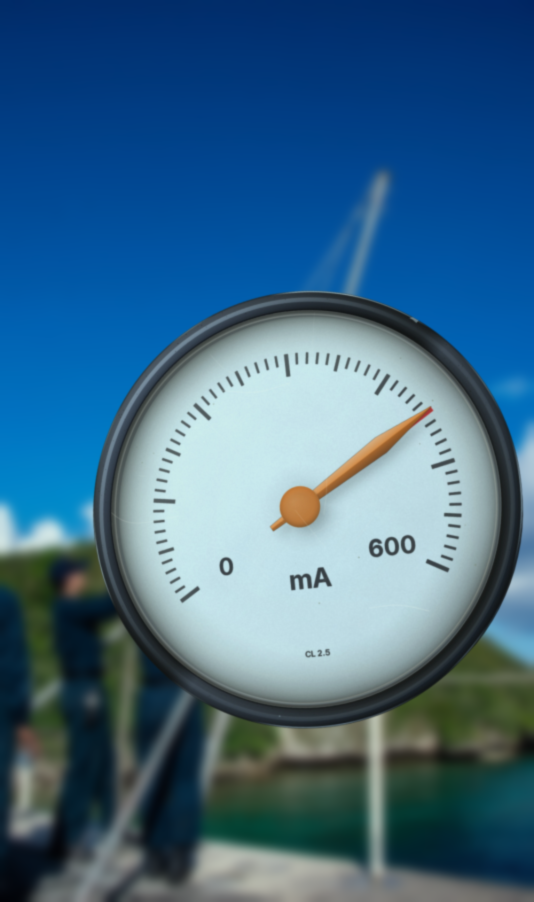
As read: {"value": 450, "unit": "mA"}
